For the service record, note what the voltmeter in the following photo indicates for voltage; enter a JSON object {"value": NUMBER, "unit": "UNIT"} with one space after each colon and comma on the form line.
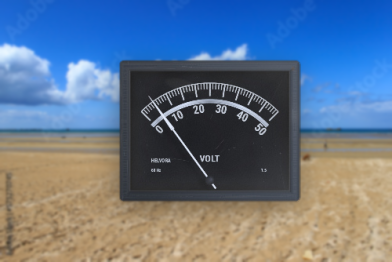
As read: {"value": 5, "unit": "V"}
